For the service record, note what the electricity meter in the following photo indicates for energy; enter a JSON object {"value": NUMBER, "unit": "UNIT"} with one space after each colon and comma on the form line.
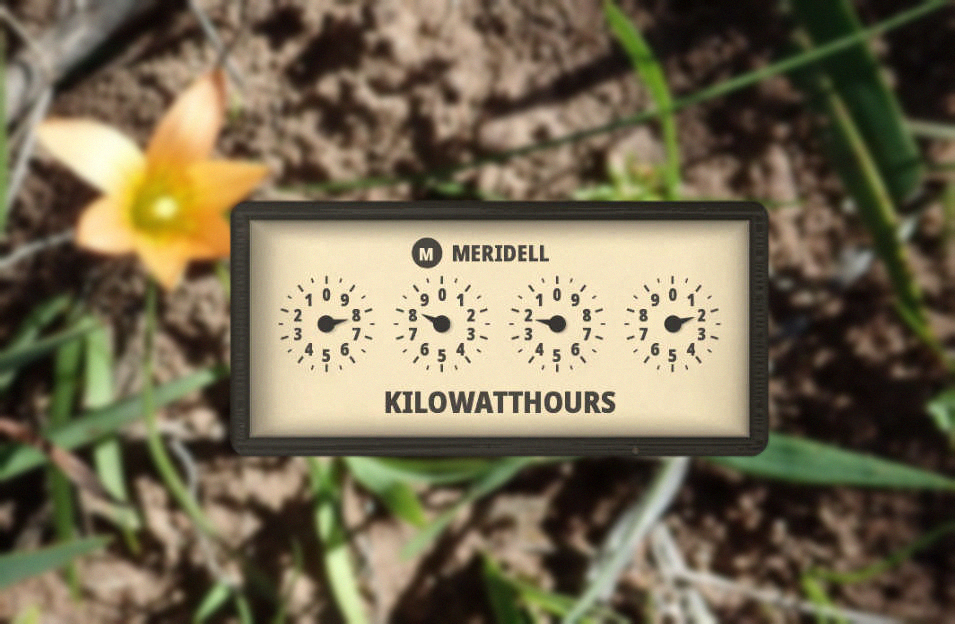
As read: {"value": 7822, "unit": "kWh"}
